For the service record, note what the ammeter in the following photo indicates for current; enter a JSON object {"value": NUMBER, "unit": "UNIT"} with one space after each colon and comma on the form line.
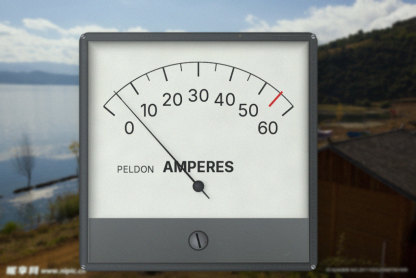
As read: {"value": 5, "unit": "A"}
